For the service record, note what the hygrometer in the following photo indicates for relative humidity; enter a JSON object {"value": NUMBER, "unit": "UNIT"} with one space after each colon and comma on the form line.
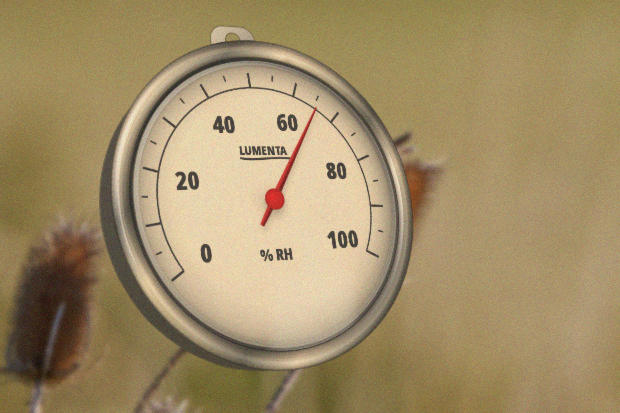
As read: {"value": 65, "unit": "%"}
